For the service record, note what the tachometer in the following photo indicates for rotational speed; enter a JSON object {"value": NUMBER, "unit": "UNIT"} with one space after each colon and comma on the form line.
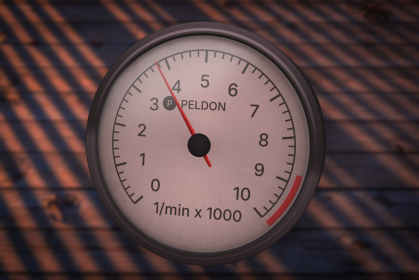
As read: {"value": 3800, "unit": "rpm"}
